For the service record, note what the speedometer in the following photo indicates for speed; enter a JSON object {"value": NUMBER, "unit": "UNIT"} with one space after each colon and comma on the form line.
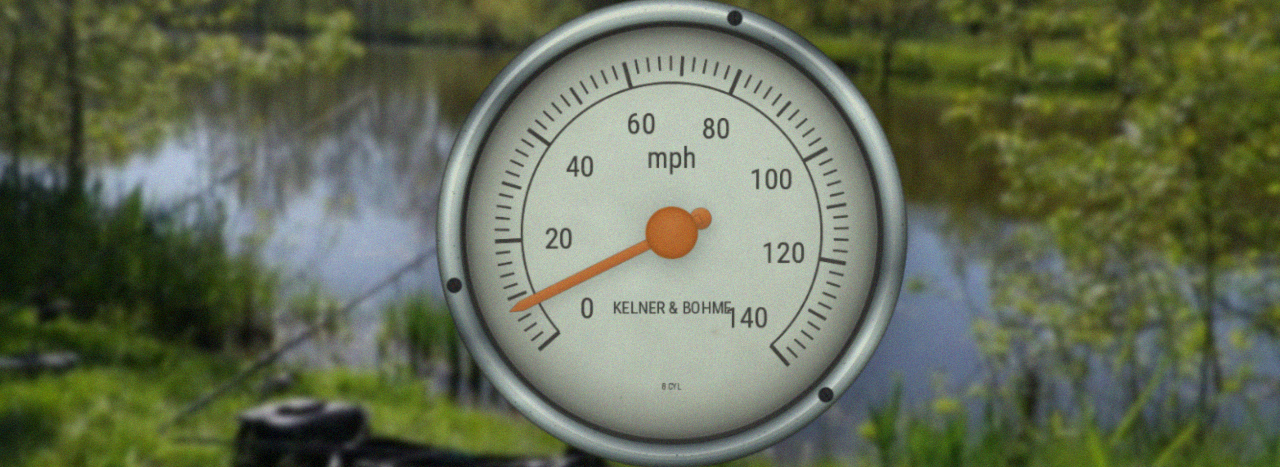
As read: {"value": 8, "unit": "mph"}
